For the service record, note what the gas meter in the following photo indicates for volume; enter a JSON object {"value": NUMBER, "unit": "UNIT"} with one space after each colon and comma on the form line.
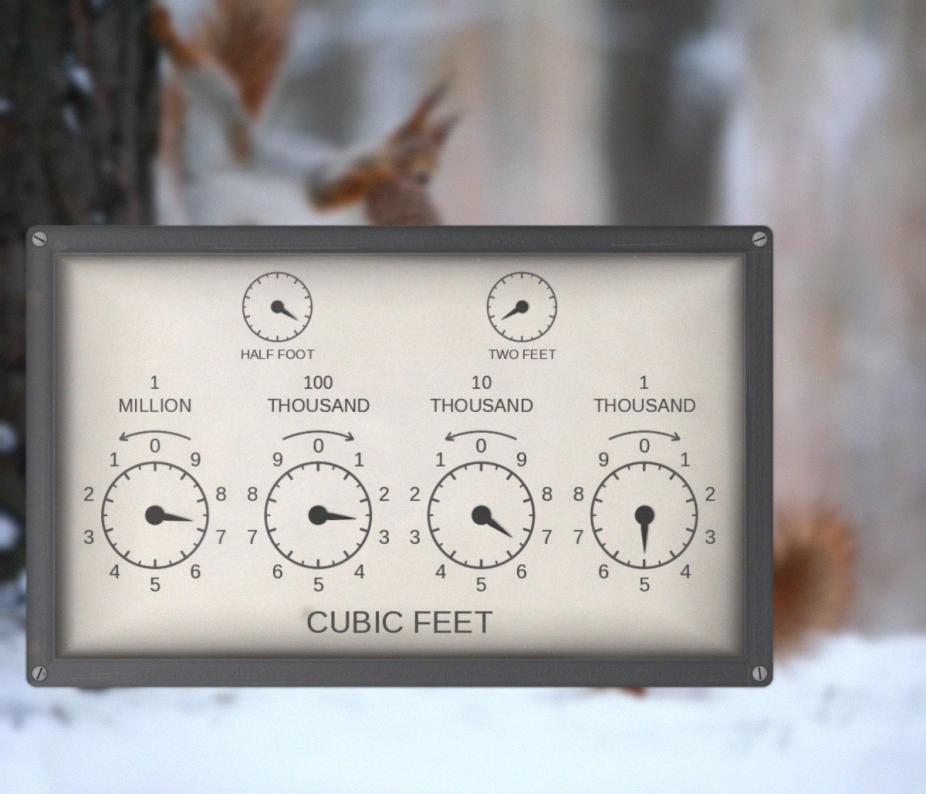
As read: {"value": 726500, "unit": "ft³"}
